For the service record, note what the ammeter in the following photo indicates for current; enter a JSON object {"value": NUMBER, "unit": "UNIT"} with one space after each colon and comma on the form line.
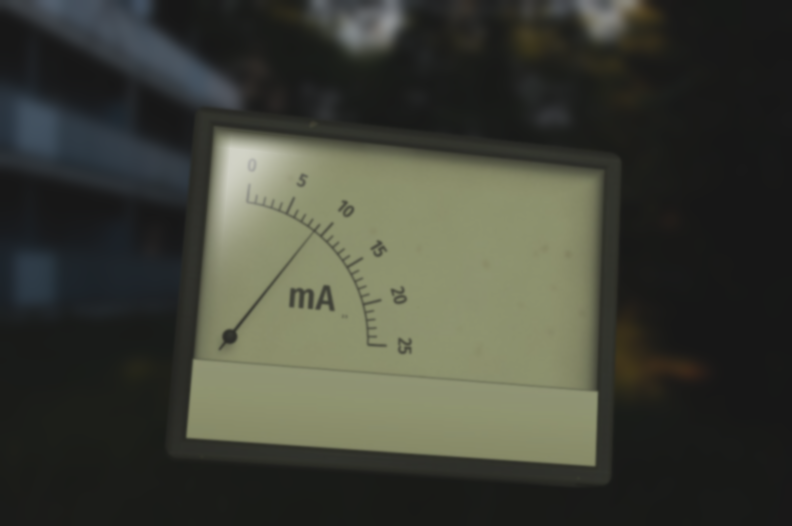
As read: {"value": 9, "unit": "mA"}
